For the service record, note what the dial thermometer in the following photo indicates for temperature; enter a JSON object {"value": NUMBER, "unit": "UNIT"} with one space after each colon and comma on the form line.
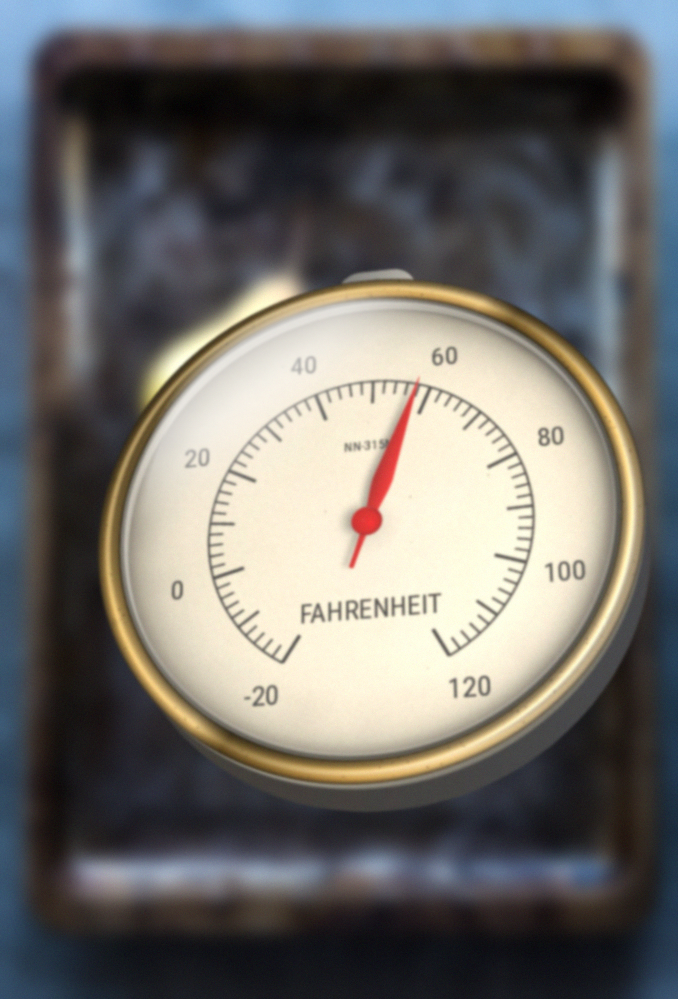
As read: {"value": 58, "unit": "°F"}
